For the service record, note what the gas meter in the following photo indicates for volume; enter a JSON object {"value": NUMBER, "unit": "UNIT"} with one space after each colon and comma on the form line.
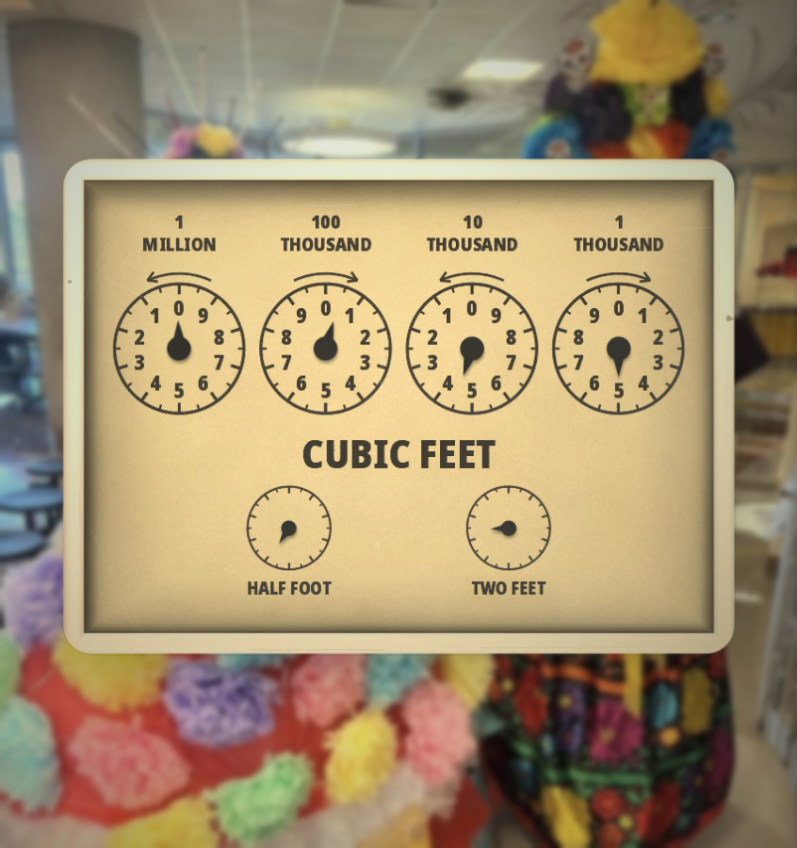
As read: {"value": 4500, "unit": "ft³"}
